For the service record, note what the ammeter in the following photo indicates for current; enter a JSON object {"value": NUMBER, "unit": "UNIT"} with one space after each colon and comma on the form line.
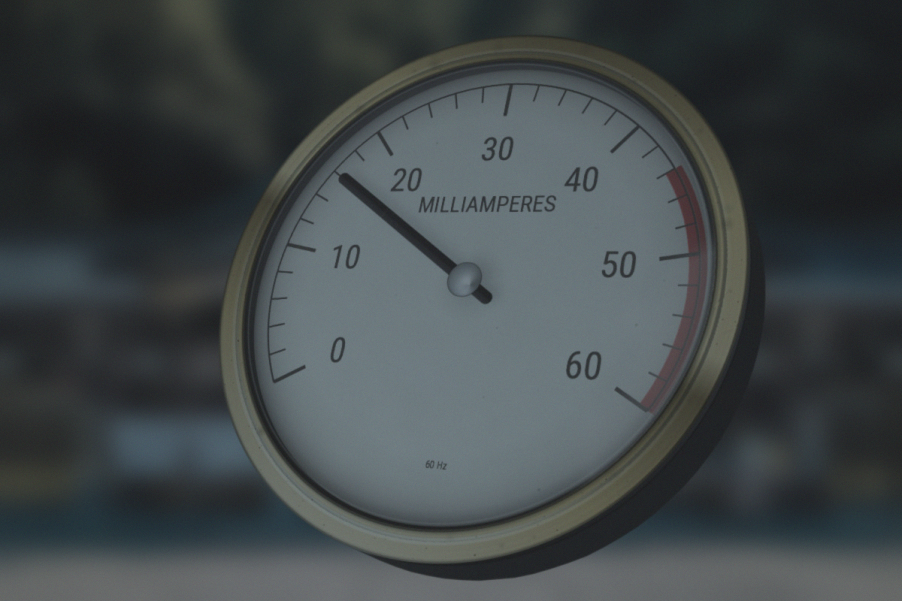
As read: {"value": 16, "unit": "mA"}
